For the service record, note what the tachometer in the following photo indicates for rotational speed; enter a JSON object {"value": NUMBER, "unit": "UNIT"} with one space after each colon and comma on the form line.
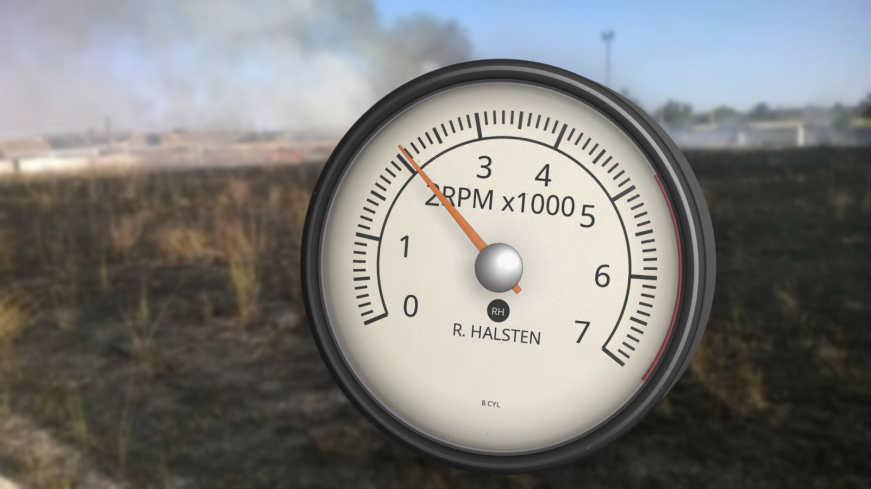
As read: {"value": 2100, "unit": "rpm"}
